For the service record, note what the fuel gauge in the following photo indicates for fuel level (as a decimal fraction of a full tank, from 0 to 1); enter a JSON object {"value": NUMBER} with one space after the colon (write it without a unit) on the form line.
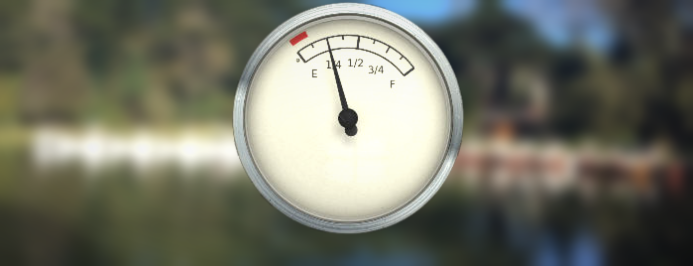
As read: {"value": 0.25}
